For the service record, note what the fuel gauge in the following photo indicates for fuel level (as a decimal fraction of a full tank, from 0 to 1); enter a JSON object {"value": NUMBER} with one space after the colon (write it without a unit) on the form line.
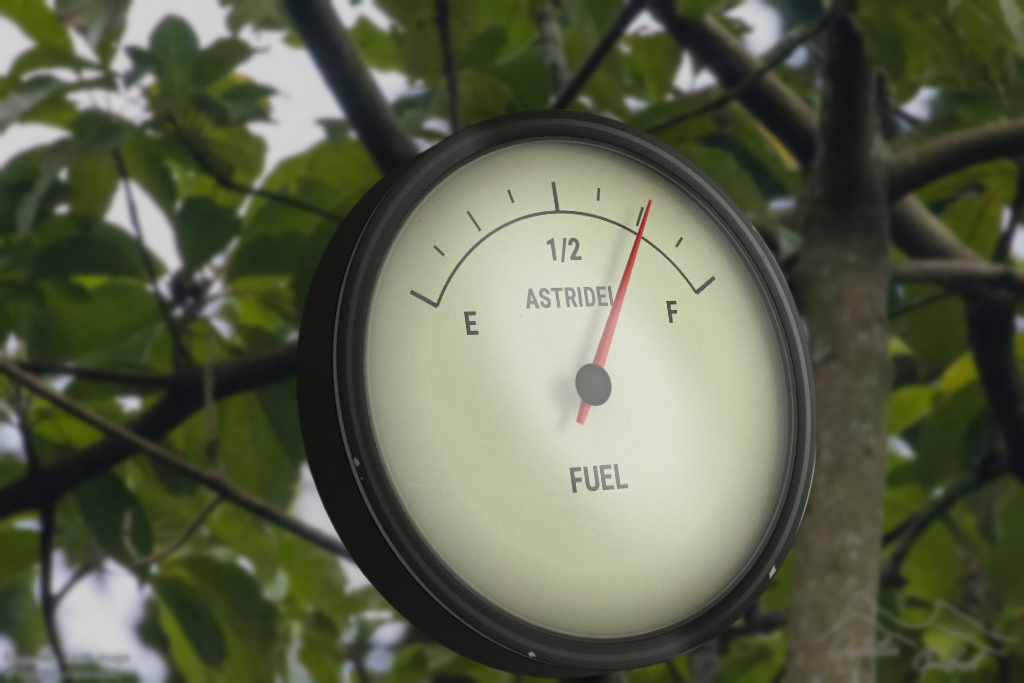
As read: {"value": 0.75}
